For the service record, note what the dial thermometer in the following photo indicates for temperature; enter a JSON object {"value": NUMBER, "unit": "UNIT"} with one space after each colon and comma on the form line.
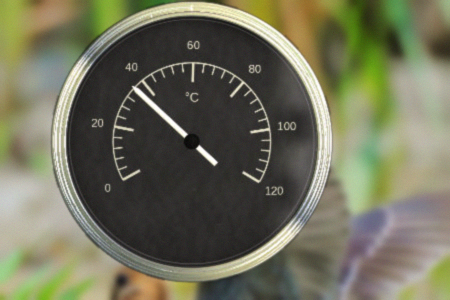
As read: {"value": 36, "unit": "°C"}
